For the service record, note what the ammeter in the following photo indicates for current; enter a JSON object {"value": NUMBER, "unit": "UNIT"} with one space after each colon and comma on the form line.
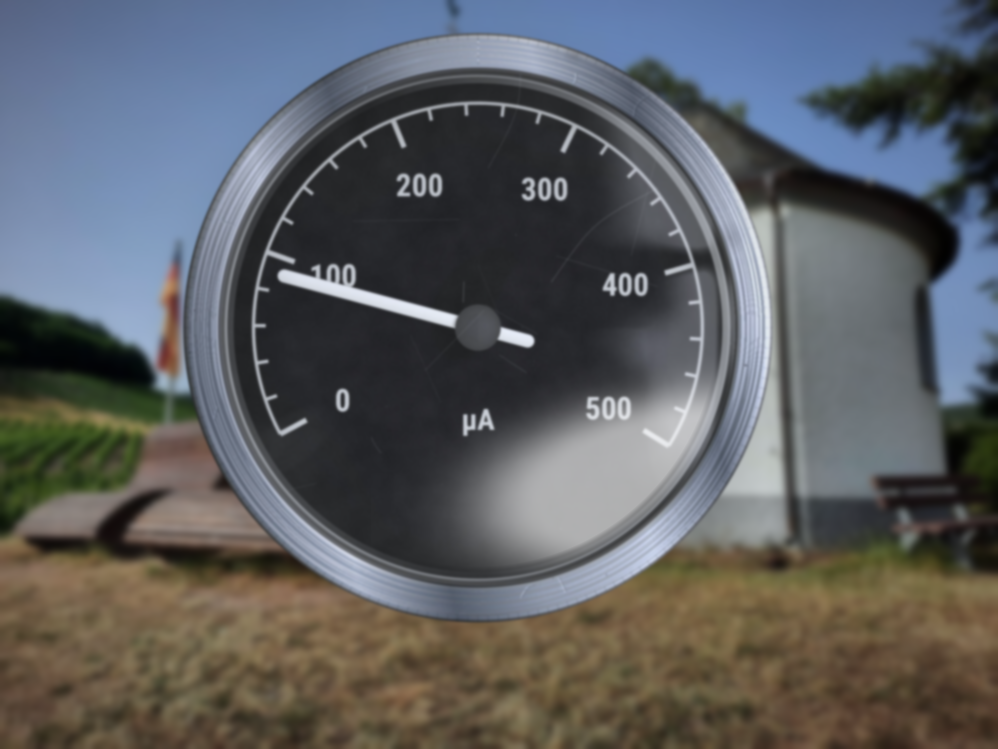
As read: {"value": 90, "unit": "µA"}
